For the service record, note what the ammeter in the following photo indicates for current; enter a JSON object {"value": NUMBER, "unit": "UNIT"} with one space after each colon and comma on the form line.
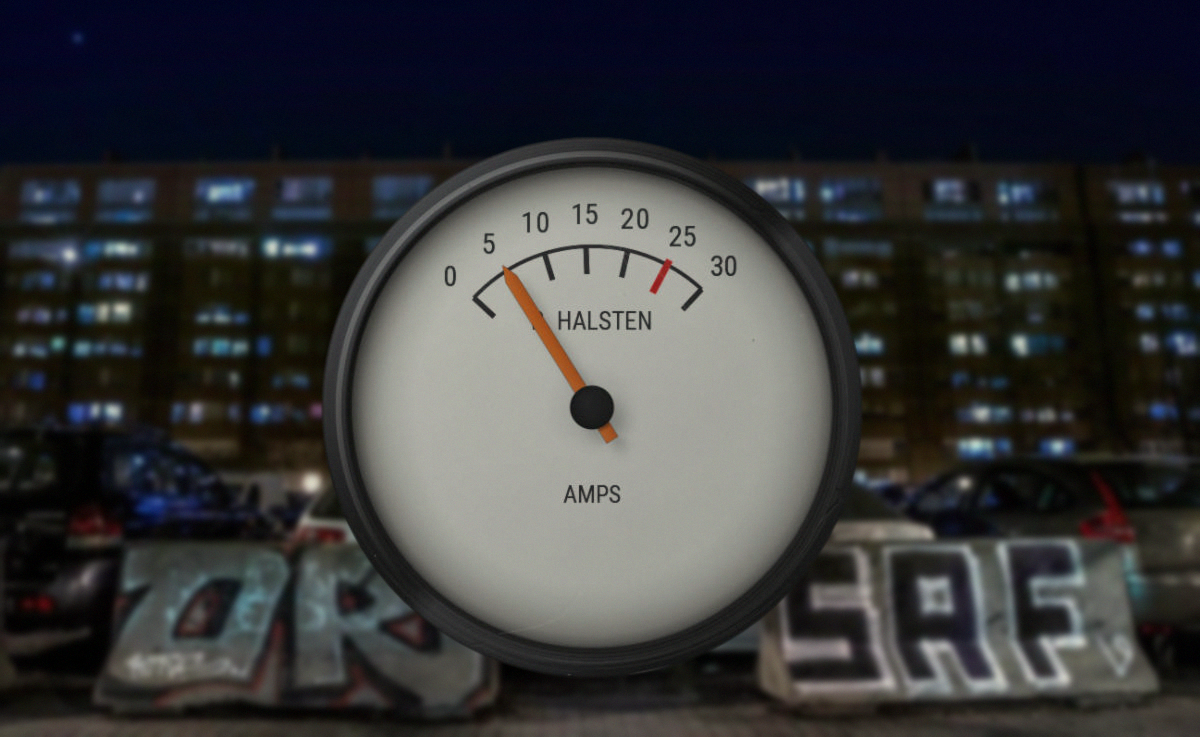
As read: {"value": 5, "unit": "A"}
